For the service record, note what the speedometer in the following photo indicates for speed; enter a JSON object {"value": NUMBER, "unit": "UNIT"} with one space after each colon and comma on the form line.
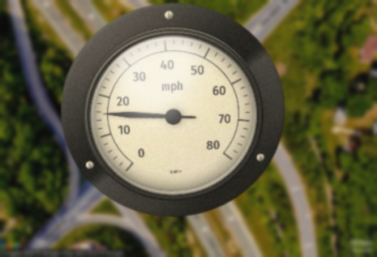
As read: {"value": 16, "unit": "mph"}
